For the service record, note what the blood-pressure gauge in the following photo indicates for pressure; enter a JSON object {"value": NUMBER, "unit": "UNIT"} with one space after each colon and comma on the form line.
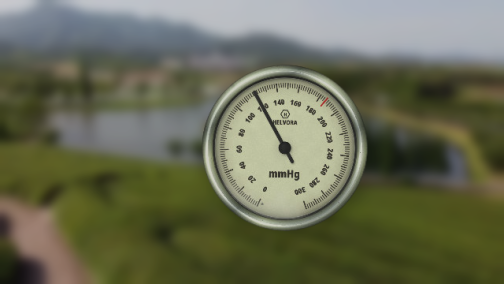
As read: {"value": 120, "unit": "mmHg"}
